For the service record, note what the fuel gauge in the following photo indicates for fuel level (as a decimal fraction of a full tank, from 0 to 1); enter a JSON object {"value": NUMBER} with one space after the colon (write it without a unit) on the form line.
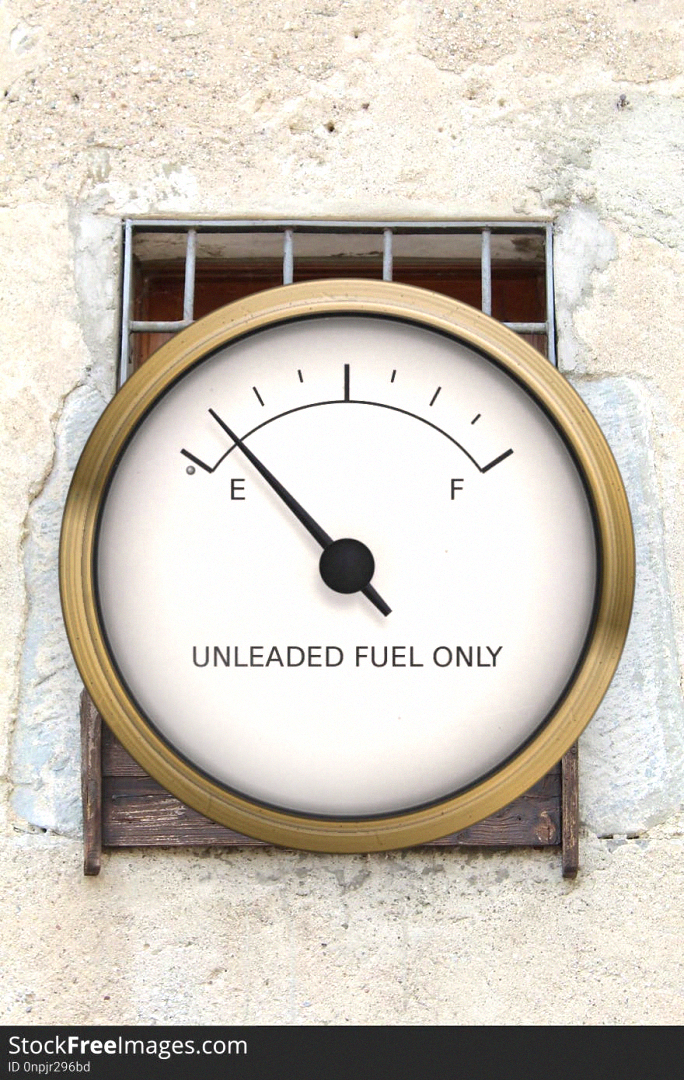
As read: {"value": 0.125}
